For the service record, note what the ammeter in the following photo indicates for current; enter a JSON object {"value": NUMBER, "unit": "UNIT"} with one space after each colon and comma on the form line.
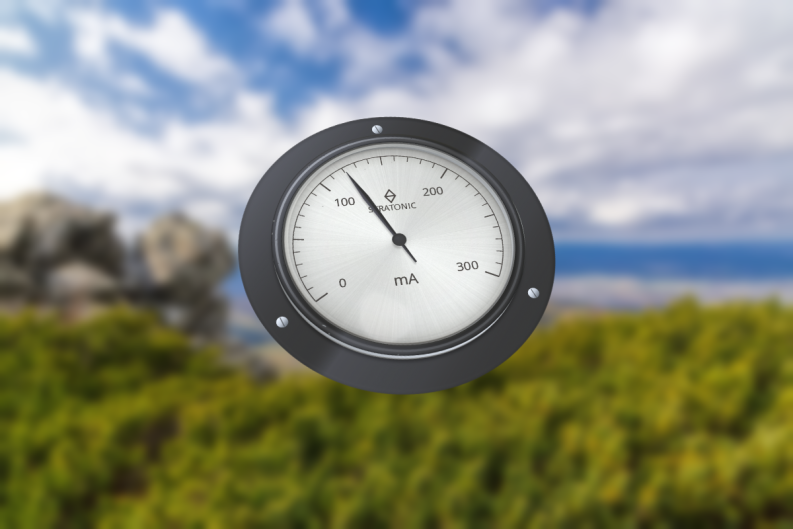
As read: {"value": 120, "unit": "mA"}
